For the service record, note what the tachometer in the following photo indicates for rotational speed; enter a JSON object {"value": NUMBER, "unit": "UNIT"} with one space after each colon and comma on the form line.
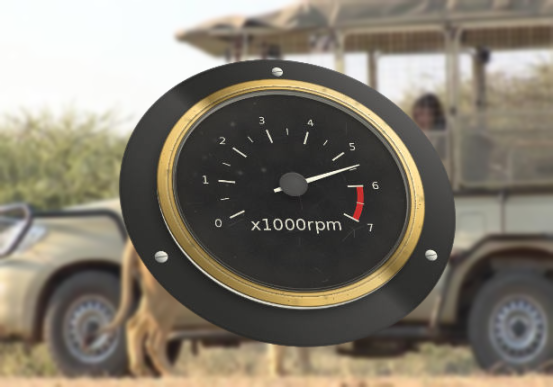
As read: {"value": 5500, "unit": "rpm"}
